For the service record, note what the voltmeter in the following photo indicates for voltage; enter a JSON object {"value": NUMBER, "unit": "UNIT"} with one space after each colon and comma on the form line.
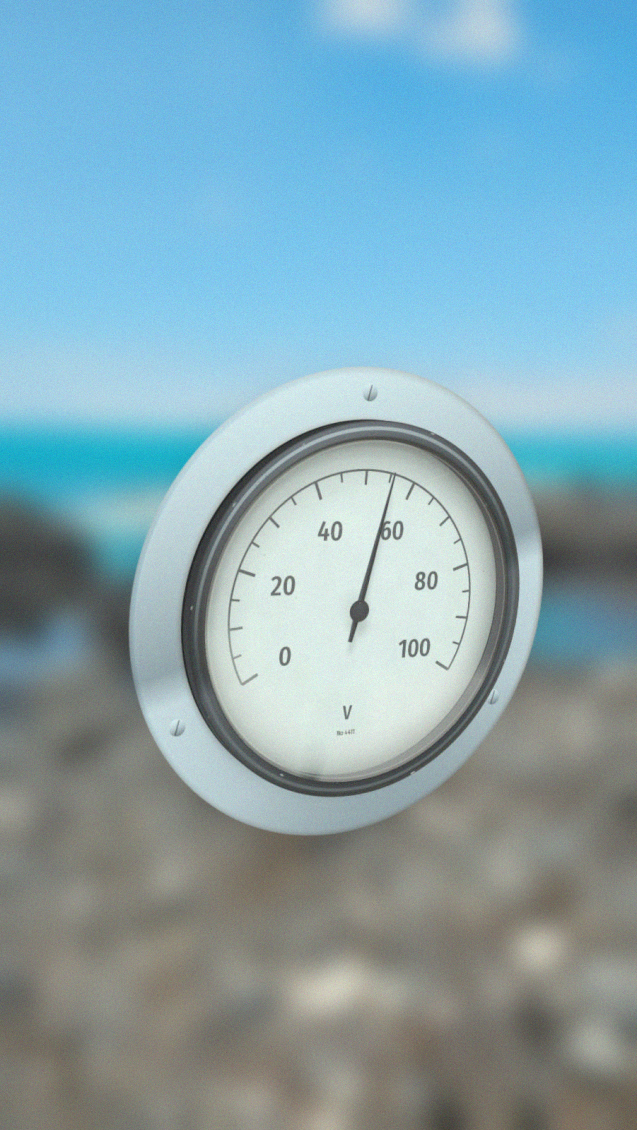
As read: {"value": 55, "unit": "V"}
